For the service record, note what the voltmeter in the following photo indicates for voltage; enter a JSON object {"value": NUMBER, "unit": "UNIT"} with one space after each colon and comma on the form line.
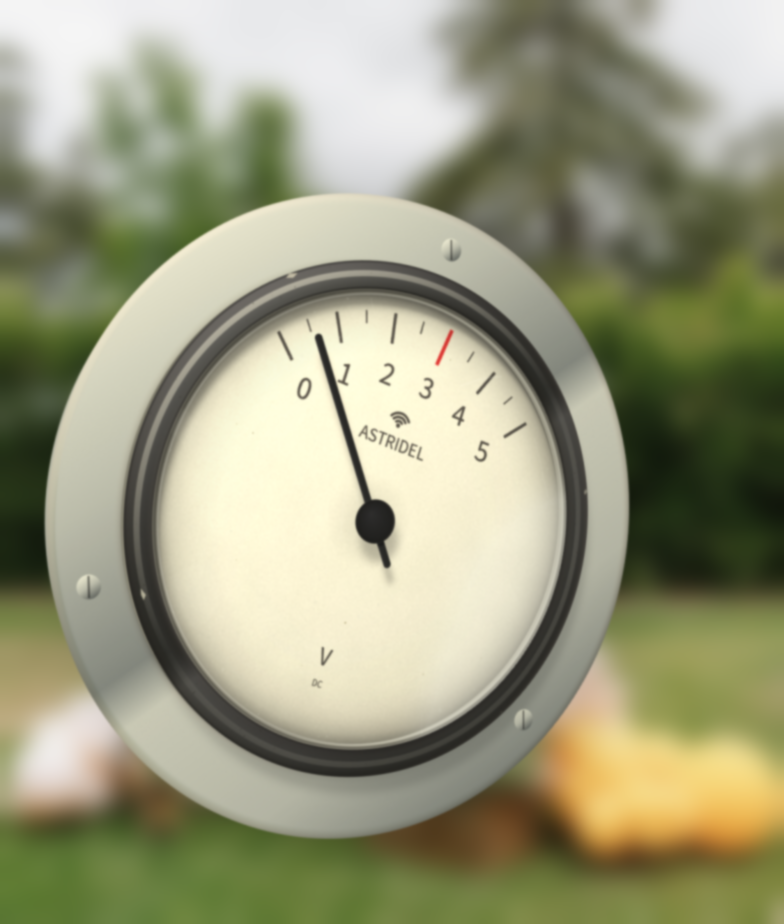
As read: {"value": 0.5, "unit": "V"}
